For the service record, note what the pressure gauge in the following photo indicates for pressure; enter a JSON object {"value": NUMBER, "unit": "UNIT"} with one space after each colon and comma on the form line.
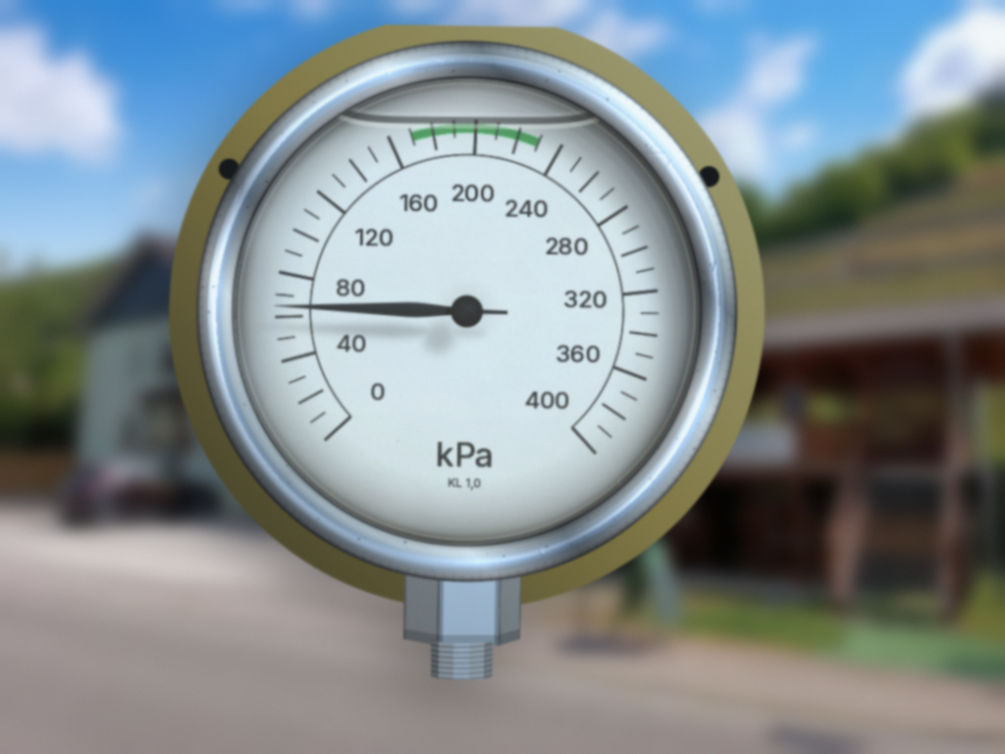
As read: {"value": 65, "unit": "kPa"}
